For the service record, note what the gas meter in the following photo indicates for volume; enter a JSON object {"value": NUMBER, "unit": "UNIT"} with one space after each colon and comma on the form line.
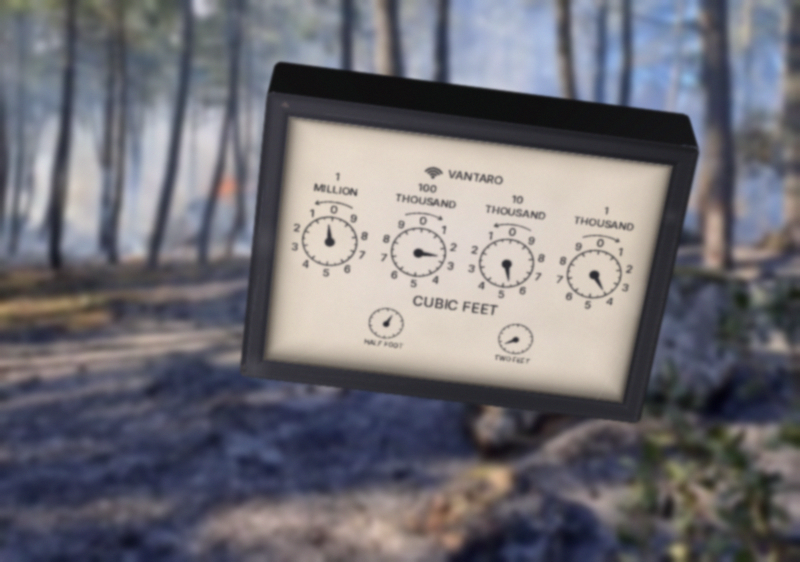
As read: {"value": 25400, "unit": "ft³"}
